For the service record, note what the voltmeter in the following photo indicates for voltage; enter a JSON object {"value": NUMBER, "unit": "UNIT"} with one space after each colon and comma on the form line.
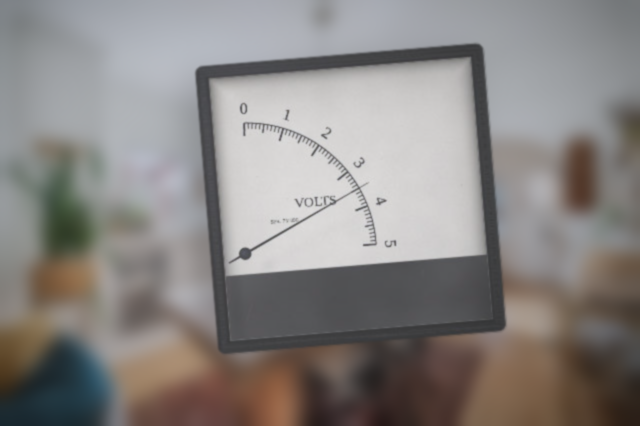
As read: {"value": 3.5, "unit": "V"}
